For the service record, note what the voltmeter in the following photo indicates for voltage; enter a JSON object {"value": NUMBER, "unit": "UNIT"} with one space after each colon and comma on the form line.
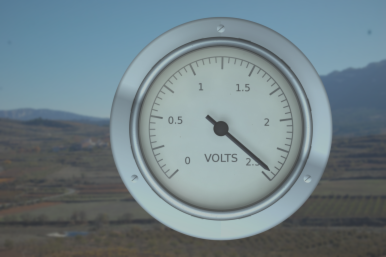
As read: {"value": 2.45, "unit": "V"}
